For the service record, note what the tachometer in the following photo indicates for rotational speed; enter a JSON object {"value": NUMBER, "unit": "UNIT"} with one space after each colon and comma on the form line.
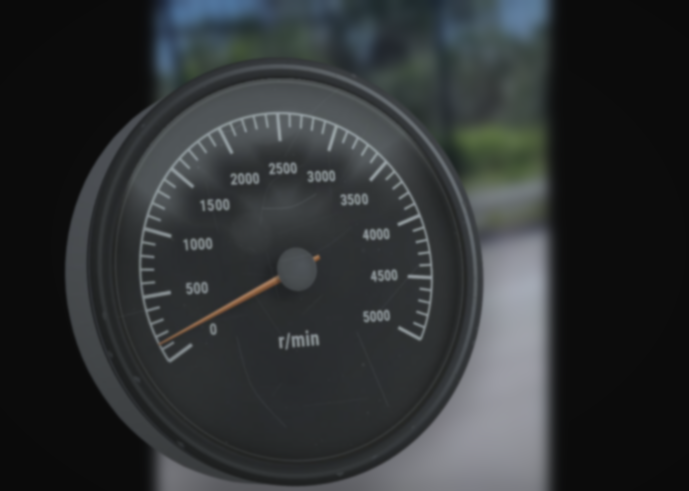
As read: {"value": 150, "unit": "rpm"}
